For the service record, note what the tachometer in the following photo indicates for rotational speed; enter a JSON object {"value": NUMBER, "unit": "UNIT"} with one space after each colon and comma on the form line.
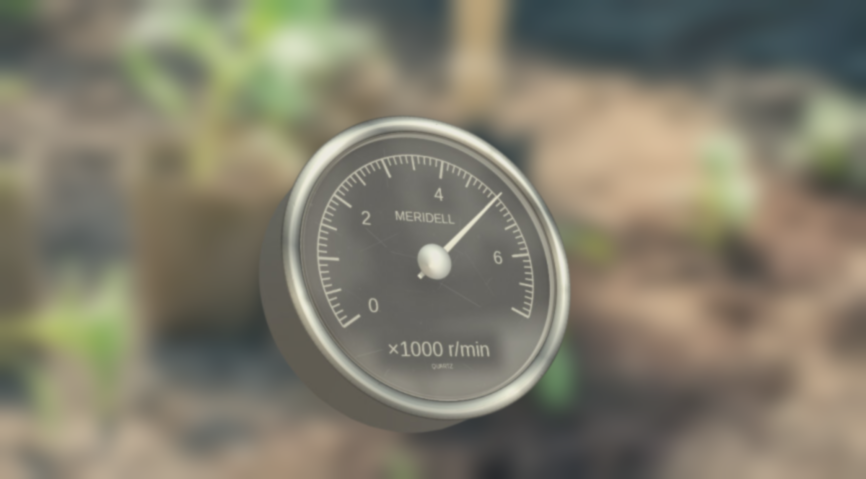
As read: {"value": 5000, "unit": "rpm"}
